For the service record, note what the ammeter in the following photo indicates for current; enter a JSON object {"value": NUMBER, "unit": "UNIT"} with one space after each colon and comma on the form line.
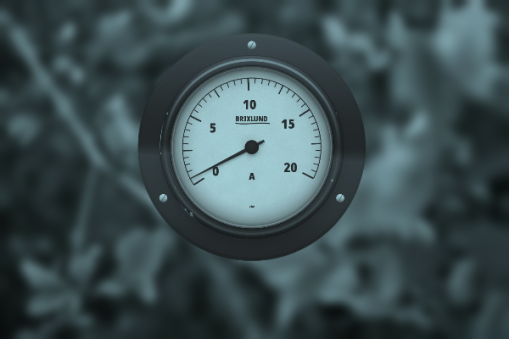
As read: {"value": 0.5, "unit": "A"}
